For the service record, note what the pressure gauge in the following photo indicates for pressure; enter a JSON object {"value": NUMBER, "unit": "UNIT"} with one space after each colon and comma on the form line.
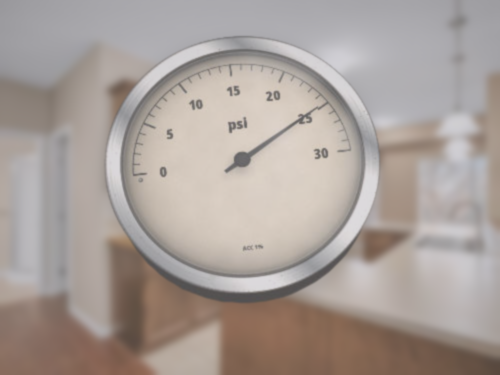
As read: {"value": 25, "unit": "psi"}
